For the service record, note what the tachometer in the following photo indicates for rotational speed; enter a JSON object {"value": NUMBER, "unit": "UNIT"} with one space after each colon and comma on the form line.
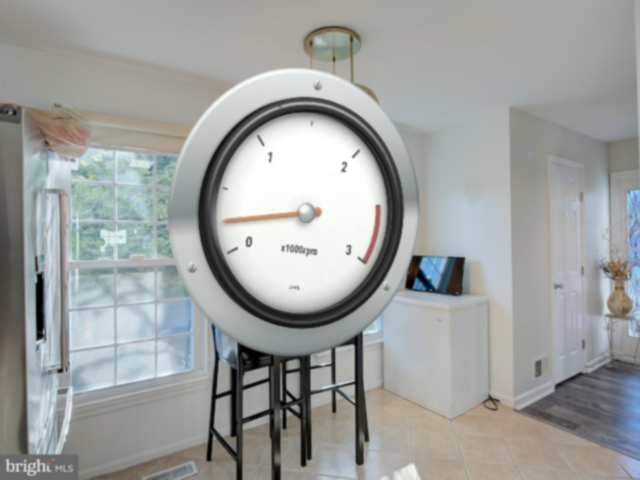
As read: {"value": 250, "unit": "rpm"}
